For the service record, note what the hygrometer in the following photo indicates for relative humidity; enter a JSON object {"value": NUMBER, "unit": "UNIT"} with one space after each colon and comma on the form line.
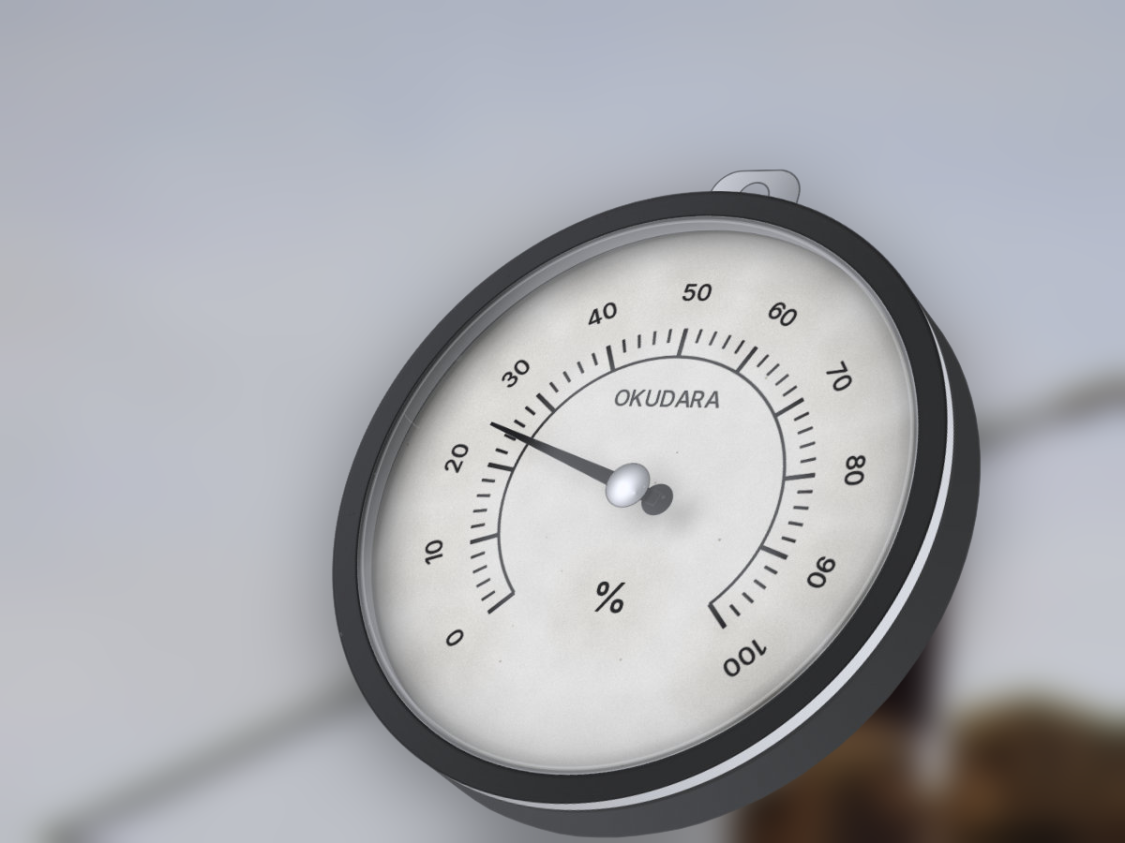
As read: {"value": 24, "unit": "%"}
